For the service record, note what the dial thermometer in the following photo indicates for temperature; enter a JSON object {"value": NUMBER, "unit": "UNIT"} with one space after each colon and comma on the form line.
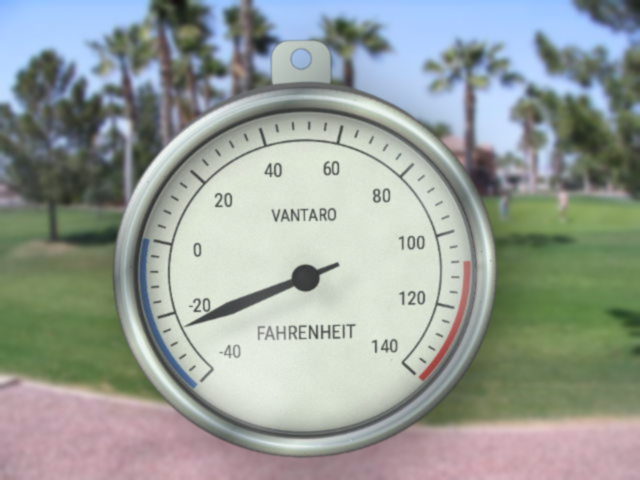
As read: {"value": -24, "unit": "°F"}
